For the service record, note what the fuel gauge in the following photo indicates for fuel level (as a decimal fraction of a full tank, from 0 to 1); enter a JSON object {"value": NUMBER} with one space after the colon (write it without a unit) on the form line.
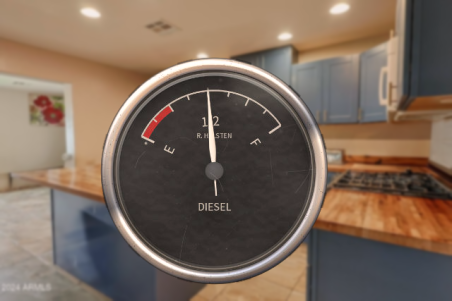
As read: {"value": 0.5}
